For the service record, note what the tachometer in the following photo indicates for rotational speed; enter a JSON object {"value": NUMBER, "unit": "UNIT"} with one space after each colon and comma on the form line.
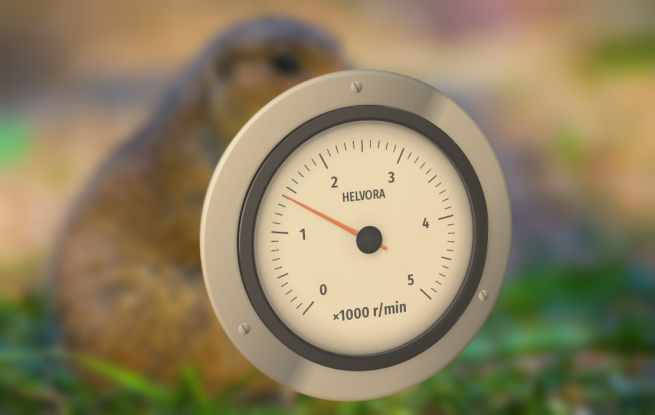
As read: {"value": 1400, "unit": "rpm"}
